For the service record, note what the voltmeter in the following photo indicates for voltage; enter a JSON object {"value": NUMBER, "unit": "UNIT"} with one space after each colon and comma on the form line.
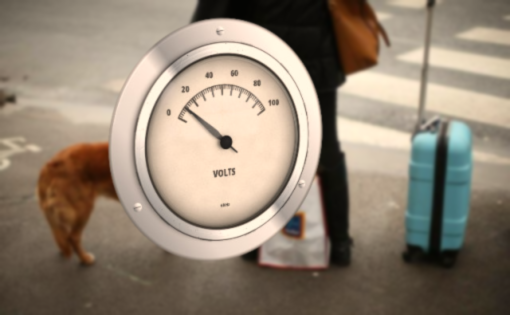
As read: {"value": 10, "unit": "V"}
